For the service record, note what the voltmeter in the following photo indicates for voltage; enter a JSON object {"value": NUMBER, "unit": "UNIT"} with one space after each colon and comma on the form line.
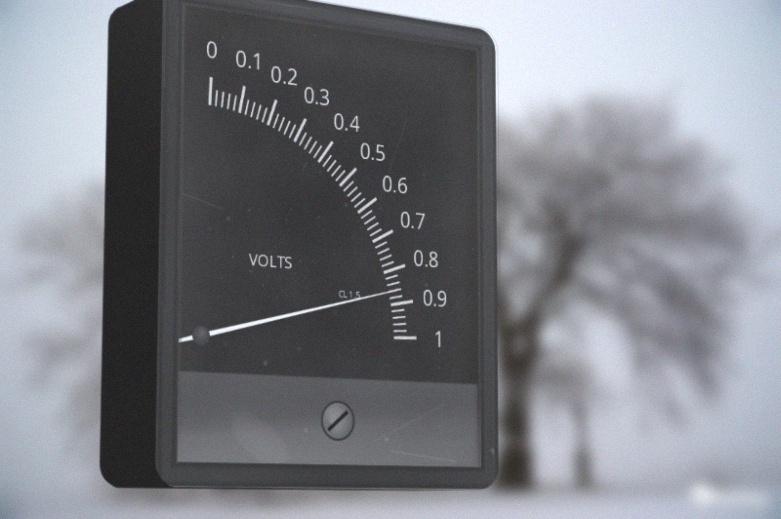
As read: {"value": 0.86, "unit": "V"}
